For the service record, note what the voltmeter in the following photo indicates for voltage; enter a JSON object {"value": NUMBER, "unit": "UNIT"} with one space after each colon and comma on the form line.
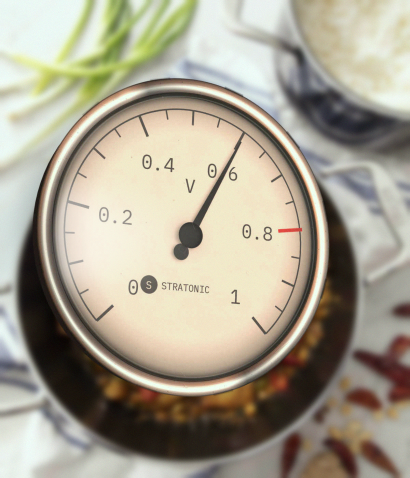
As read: {"value": 0.6, "unit": "V"}
